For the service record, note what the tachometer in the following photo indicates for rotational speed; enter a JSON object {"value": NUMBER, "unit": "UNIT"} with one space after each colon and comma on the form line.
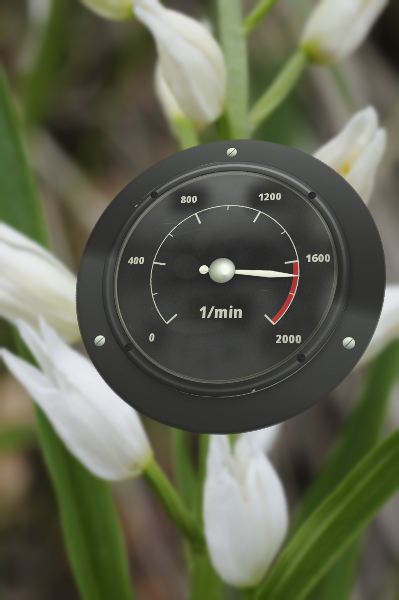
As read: {"value": 1700, "unit": "rpm"}
